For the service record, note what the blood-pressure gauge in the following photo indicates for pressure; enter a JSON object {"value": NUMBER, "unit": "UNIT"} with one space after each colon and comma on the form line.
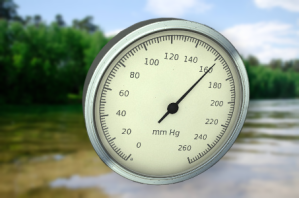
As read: {"value": 160, "unit": "mmHg"}
